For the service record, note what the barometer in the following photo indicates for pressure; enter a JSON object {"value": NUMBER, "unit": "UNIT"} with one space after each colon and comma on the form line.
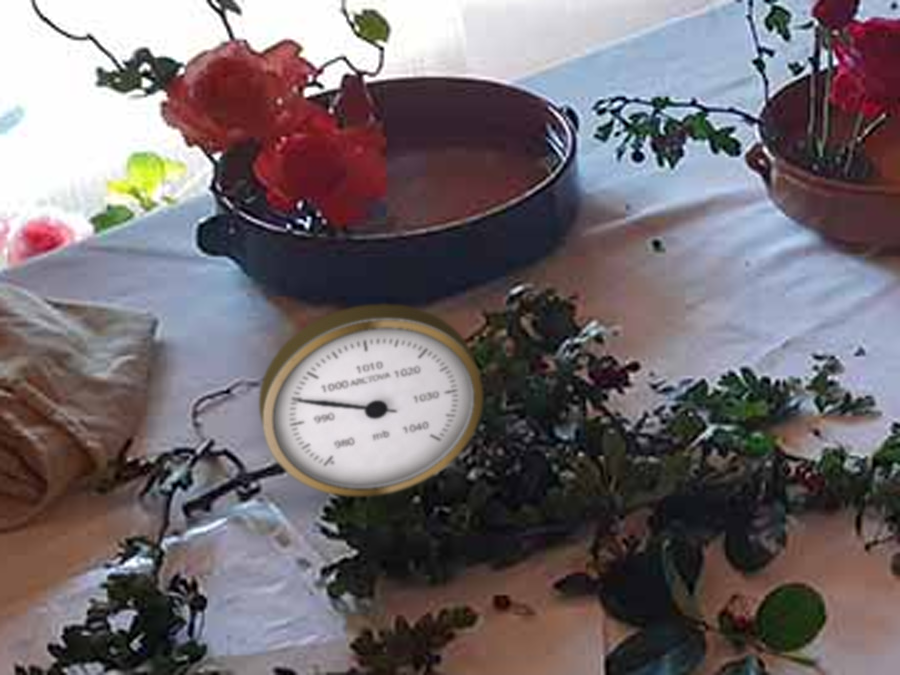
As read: {"value": 995, "unit": "mbar"}
